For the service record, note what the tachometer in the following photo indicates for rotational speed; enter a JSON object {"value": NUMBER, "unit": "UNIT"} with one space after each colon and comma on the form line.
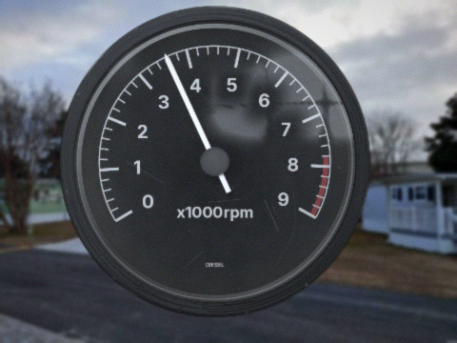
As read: {"value": 3600, "unit": "rpm"}
